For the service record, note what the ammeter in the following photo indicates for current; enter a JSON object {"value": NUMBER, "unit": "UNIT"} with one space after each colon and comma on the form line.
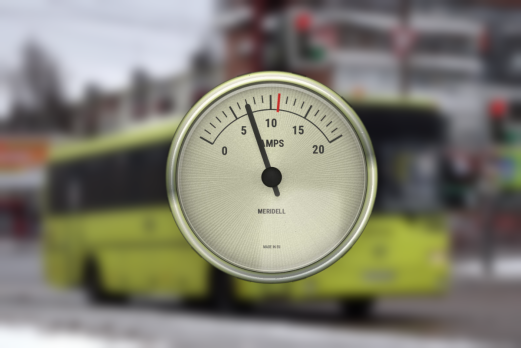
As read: {"value": 7, "unit": "A"}
